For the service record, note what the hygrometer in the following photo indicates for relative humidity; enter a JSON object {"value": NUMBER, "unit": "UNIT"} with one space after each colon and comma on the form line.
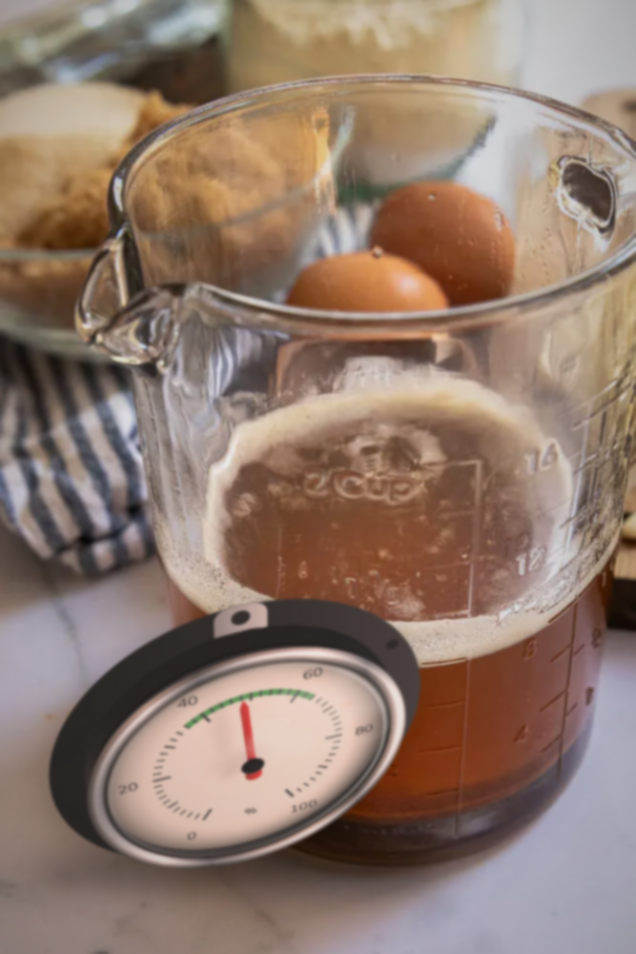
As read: {"value": 48, "unit": "%"}
